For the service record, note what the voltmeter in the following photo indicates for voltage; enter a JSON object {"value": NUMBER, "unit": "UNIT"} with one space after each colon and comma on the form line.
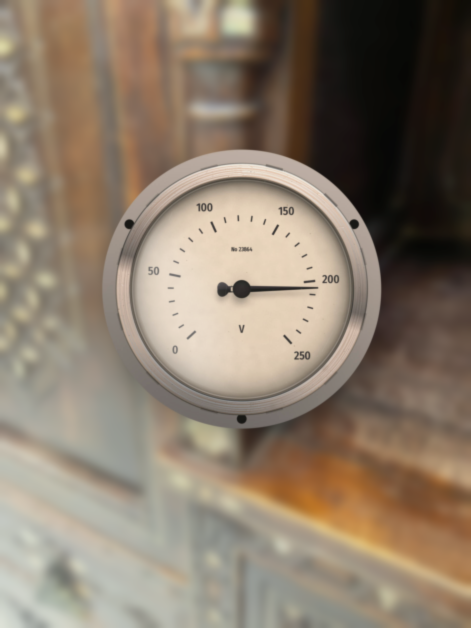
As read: {"value": 205, "unit": "V"}
